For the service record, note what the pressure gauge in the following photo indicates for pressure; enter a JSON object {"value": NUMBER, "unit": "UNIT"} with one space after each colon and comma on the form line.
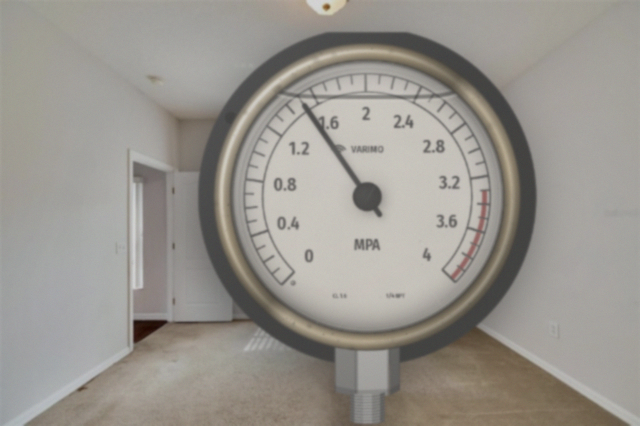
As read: {"value": 1.5, "unit": "MPa"}
